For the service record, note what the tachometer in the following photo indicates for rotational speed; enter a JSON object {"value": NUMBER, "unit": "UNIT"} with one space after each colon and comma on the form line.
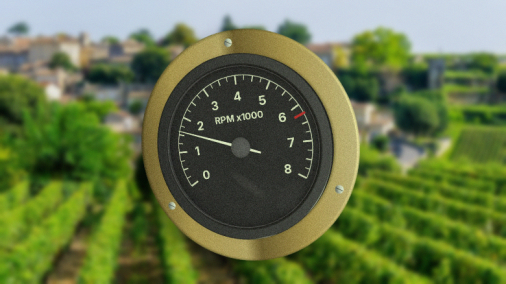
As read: {"value": 1625, "unit": "rpm"}
